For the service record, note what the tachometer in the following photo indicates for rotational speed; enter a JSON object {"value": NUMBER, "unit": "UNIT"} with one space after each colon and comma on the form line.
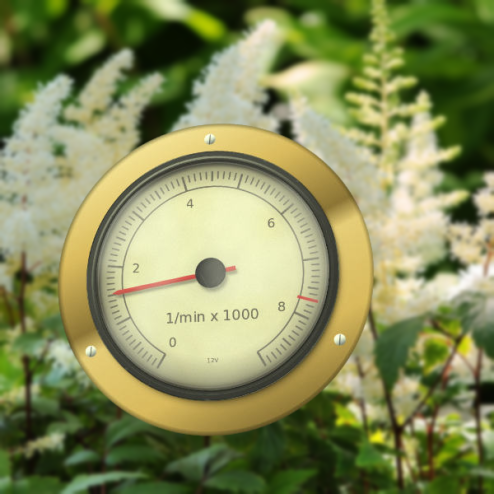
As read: {"value": 1500, "unit": "rpm"}
